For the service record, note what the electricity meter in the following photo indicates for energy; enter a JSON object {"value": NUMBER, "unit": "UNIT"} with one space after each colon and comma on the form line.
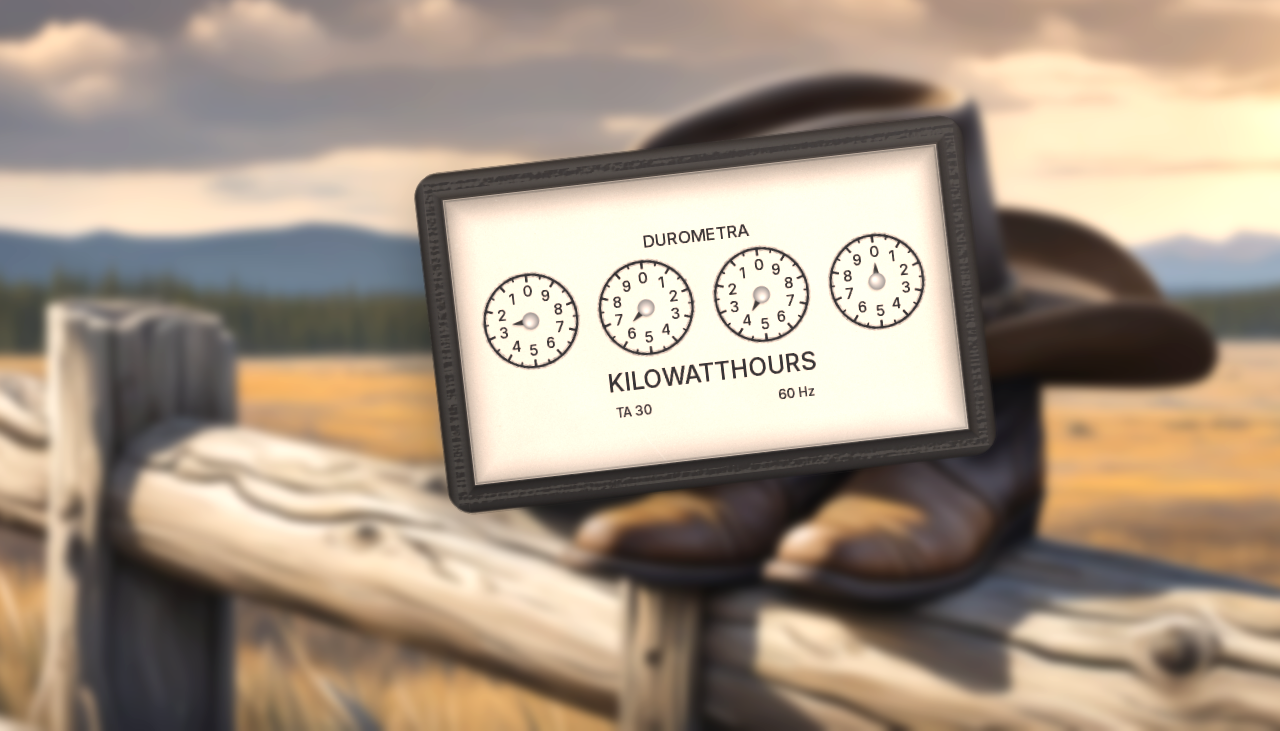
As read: {"value": 2640, "unit": "kWh"}
